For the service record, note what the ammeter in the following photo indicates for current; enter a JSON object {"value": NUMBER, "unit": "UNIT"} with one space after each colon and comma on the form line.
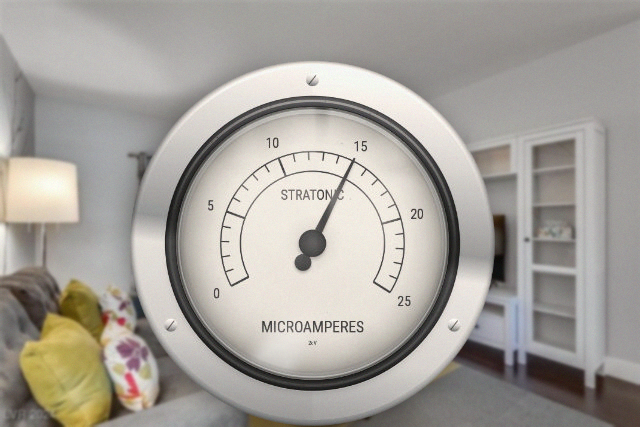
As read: {"value": 15, "unit": "µA"}
